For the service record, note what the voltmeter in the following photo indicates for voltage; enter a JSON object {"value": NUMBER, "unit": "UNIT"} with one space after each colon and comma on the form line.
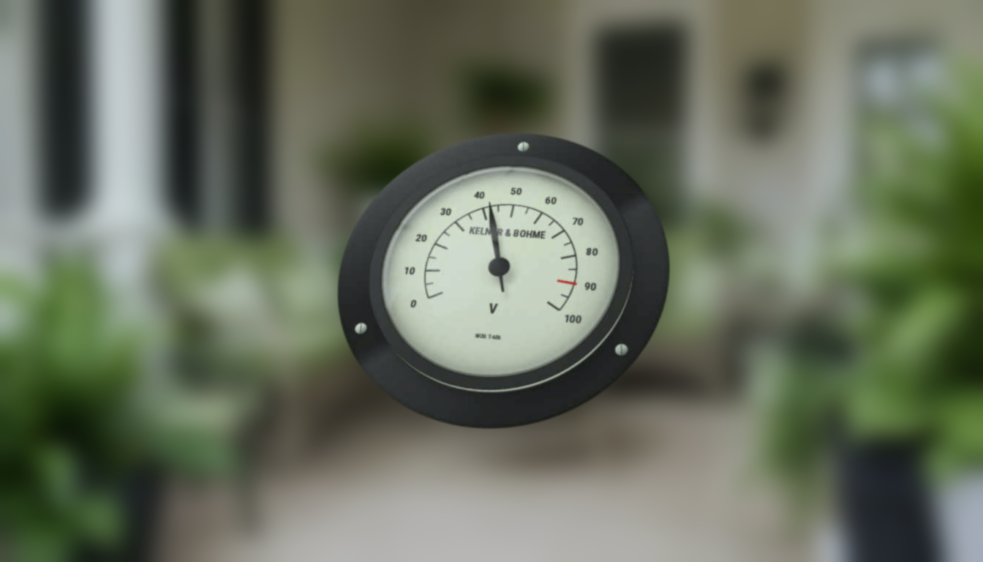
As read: {"value": 42.5, "unit": "V"}
